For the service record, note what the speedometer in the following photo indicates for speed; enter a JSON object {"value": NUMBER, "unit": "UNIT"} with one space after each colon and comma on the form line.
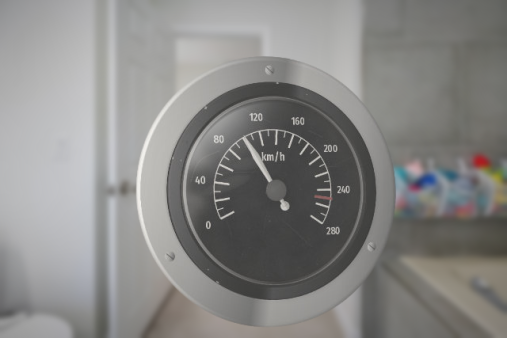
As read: {"value": 100, "unit": "km/h"}
